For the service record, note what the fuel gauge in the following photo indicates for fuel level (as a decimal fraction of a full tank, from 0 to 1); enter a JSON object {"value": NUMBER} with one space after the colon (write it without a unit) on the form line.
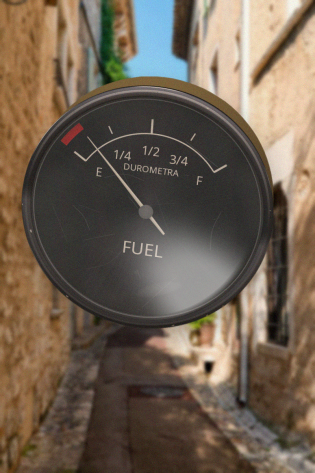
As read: {"value": 0.125}
